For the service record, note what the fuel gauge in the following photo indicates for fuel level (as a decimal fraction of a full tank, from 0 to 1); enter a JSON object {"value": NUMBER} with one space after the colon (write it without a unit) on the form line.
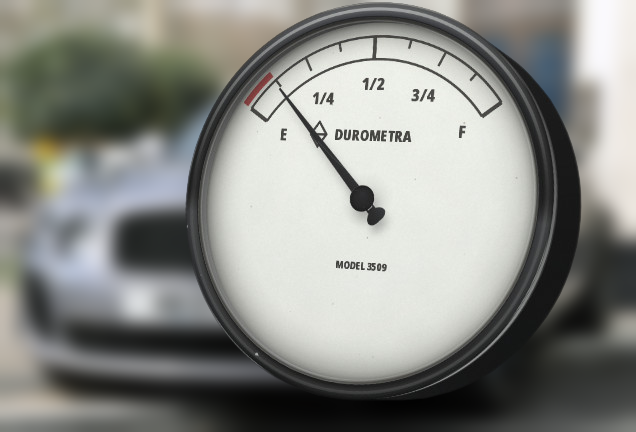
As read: {"value": 0.125}
